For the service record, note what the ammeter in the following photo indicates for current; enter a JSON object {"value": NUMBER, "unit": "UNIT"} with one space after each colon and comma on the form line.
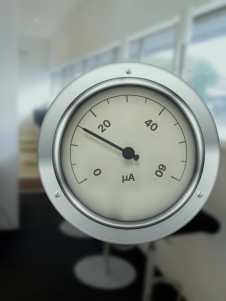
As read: {"value": 15, "unit": "µA"}
